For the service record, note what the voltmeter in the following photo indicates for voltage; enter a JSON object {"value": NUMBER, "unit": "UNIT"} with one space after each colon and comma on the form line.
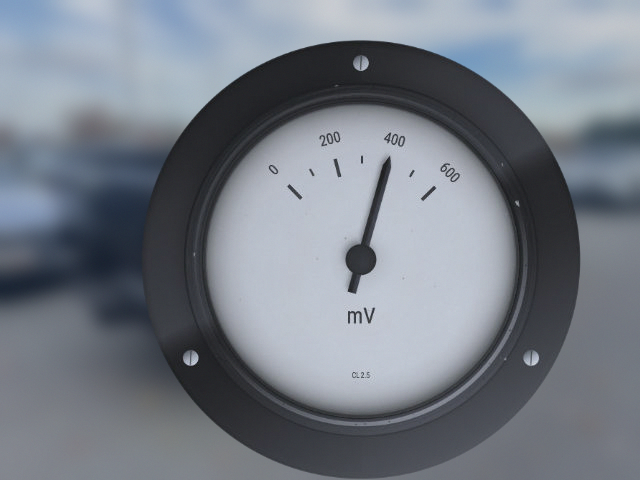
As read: {"value": 400, "unit": "mV"}
